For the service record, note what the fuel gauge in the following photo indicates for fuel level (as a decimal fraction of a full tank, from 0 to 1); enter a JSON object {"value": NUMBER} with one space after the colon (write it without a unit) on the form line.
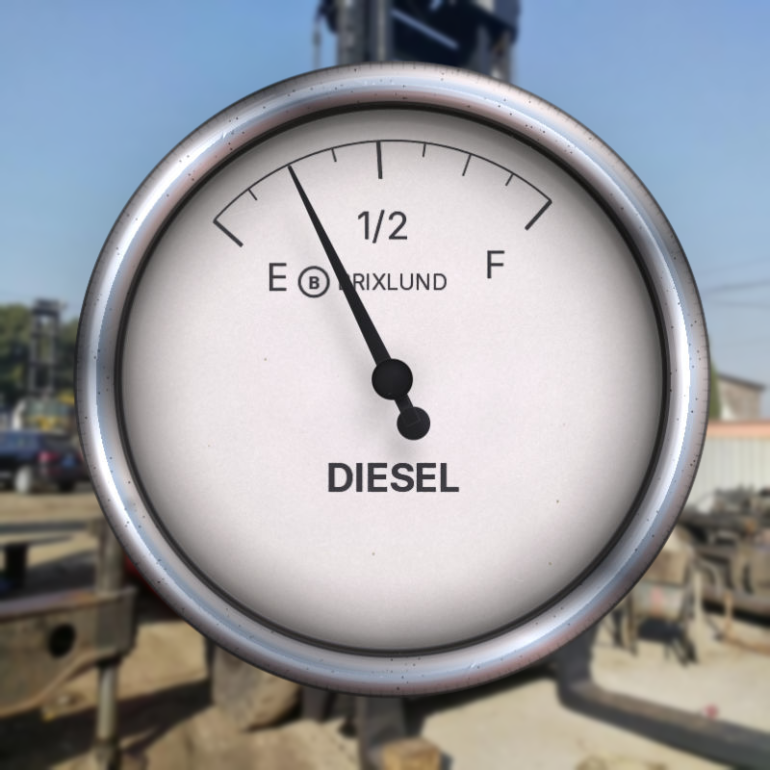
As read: {"value": 0.25}
